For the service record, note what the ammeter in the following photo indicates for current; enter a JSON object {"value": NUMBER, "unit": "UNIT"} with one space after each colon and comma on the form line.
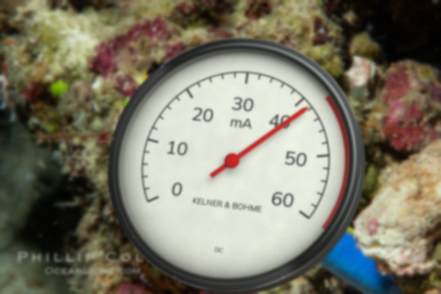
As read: {"value": 42, "unit": "mA"}
